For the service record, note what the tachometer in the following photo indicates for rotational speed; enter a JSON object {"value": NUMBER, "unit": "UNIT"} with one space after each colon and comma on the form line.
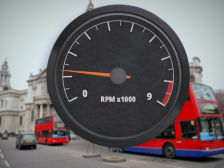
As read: {"value": 1250, "unit": "rpm"}
